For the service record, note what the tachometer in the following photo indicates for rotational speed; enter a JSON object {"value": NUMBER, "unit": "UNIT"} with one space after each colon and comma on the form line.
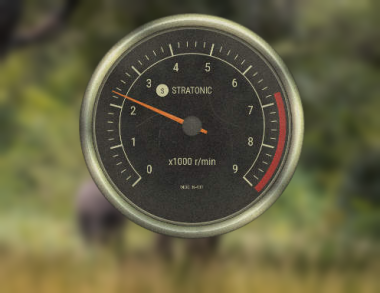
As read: {"value": 2300, "unit": "rpm"}
